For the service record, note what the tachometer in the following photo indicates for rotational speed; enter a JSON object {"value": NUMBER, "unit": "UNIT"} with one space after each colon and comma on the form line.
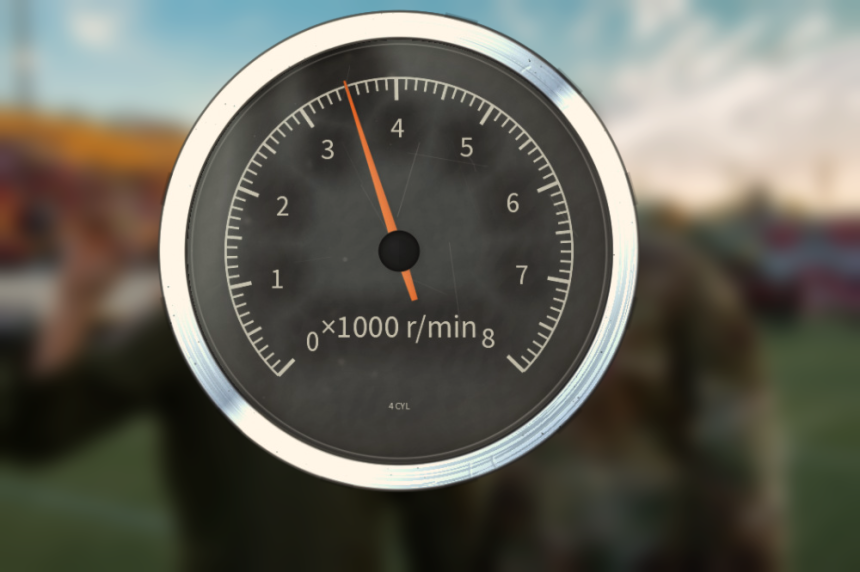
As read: {"value": 3500, "unit": "rpm"}
